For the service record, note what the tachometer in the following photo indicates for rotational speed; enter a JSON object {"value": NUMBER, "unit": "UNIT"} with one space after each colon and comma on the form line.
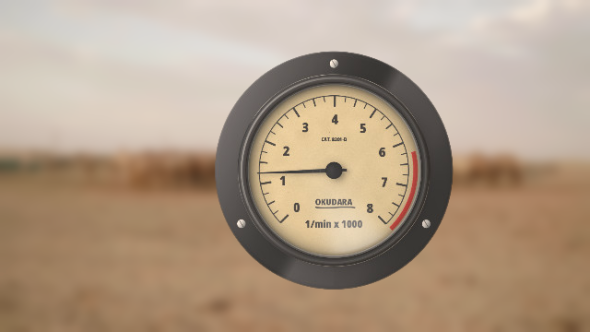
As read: {"value": 1250, "unit": "rpm"}
